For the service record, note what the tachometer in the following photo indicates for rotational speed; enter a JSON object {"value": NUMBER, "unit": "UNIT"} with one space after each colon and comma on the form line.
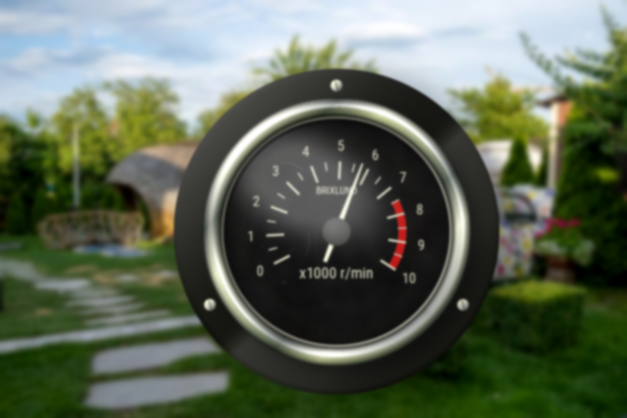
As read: {"value": 5750, "unit": "rpm"}
